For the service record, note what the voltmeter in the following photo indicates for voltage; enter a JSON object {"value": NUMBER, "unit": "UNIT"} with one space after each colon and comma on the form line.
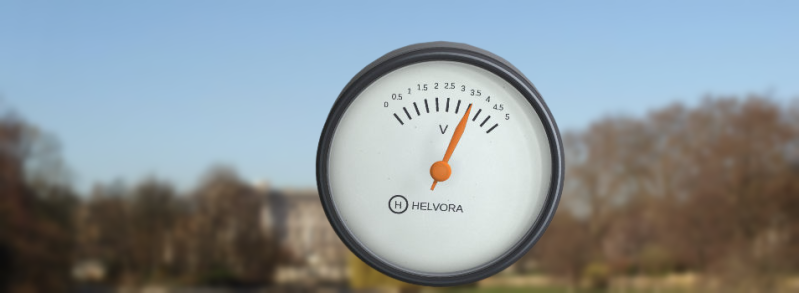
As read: {"value": 3.5, "unit": "V"}
